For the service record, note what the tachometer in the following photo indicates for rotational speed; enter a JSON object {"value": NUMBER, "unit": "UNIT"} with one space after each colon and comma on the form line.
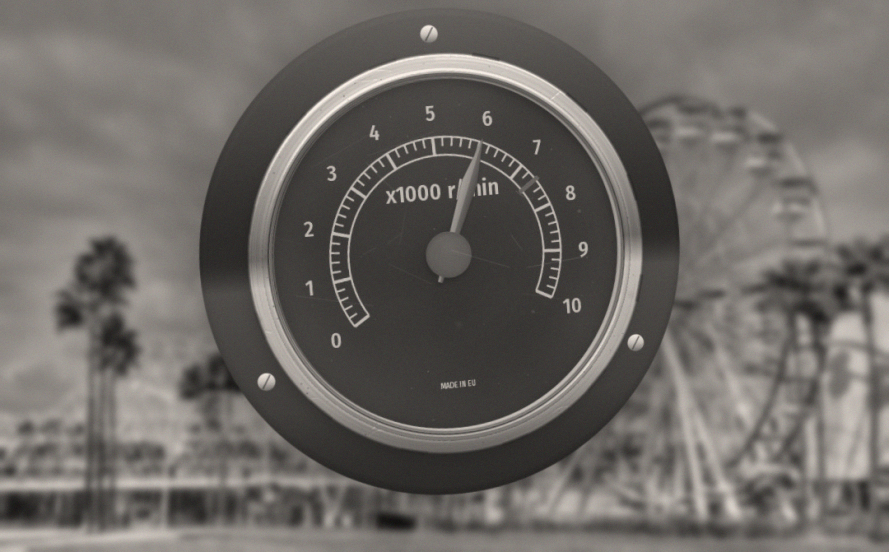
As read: {"value": 6000, "unit": "rpm"}
